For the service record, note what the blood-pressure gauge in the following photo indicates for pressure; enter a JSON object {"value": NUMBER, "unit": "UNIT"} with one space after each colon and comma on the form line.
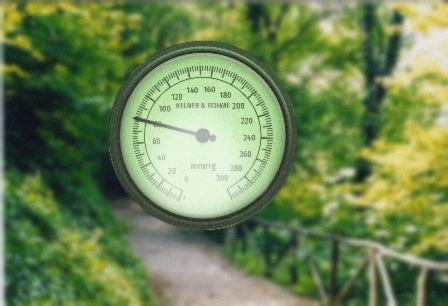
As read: {"value": 80, "unit": "mmHg"}
